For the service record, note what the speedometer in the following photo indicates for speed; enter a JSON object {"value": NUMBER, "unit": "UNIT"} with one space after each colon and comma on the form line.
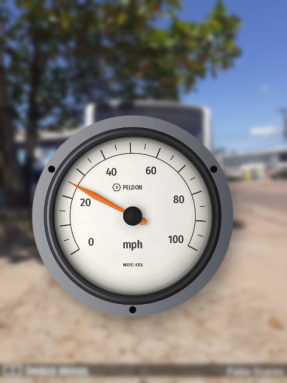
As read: {"value": 25, "unit": "mph"}
